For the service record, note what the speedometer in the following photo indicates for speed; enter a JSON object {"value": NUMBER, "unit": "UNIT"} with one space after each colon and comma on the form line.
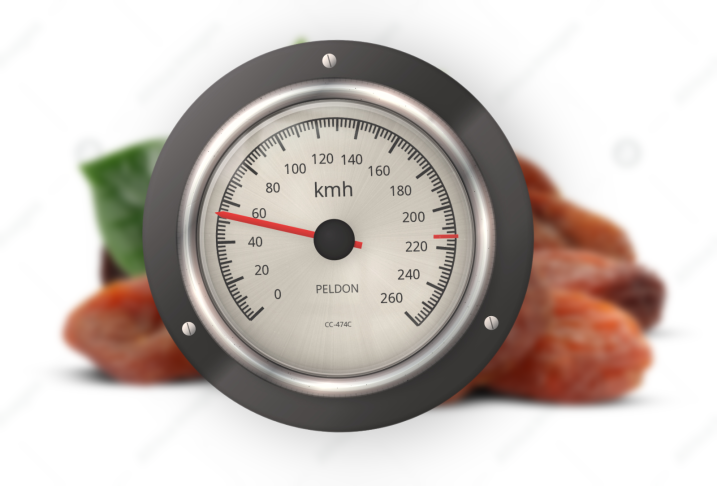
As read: {"value": 54, "unit": "km/h"}
